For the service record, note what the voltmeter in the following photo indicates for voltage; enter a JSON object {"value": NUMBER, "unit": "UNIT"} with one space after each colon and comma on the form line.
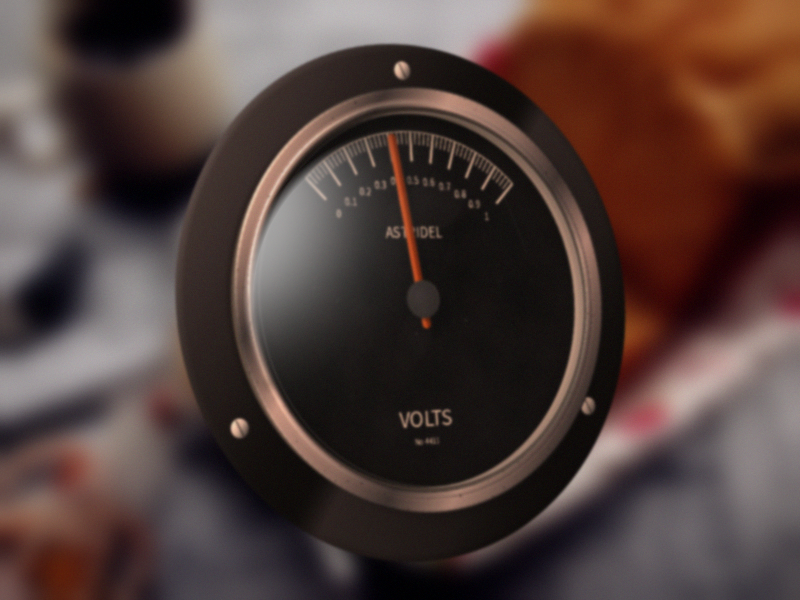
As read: {"value": 0.4, "unit": "V"}
